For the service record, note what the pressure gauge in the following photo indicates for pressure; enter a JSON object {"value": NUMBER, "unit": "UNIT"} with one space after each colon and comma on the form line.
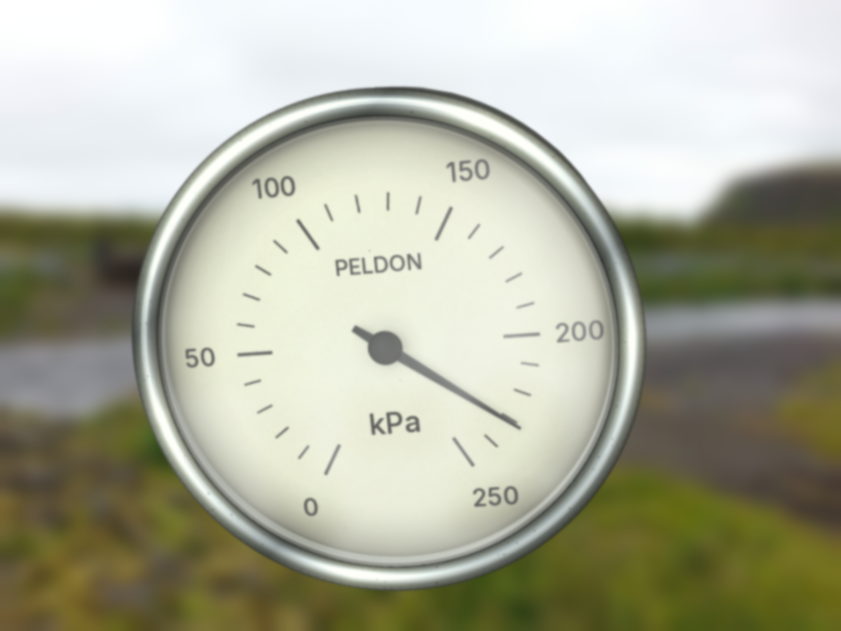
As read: {"value": 230, "unit": "kPa"}
